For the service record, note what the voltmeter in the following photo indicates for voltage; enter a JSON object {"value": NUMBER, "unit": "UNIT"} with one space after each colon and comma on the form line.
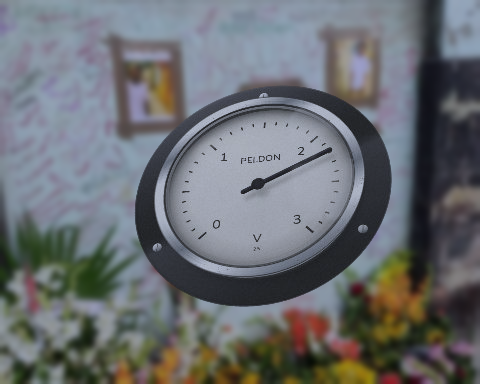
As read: {"value": 2.2, "unit": "V"}
